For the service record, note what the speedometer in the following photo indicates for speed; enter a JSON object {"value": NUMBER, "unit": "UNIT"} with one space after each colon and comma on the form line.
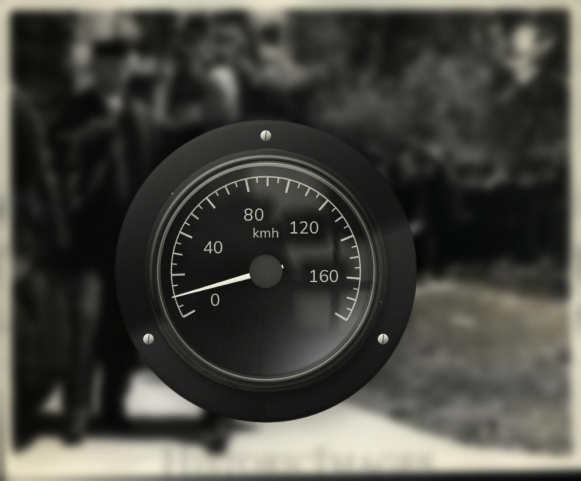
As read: {"value": 10, "unit": "km/h"}
